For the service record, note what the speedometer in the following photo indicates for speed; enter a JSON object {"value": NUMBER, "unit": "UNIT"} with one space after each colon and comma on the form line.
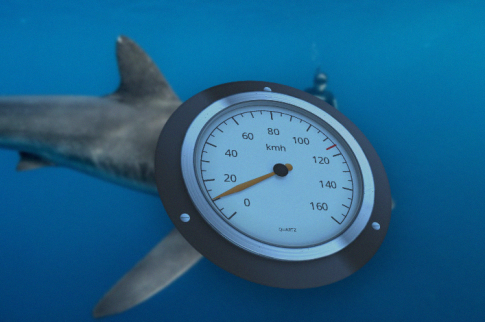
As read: {"value": 10, "unit": "km/h"}
